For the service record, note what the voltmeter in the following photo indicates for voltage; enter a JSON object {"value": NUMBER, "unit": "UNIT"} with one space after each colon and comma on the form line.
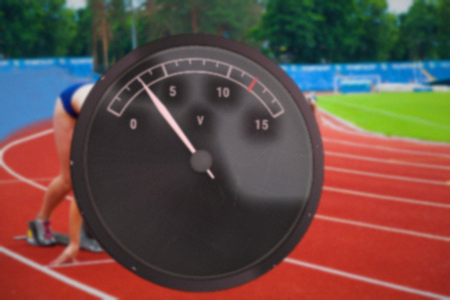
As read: {"value": 3, "unit": "V"}
